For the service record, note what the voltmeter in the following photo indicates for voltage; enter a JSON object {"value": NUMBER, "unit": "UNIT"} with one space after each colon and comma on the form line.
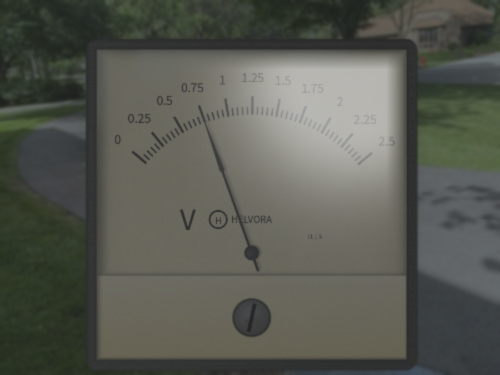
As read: {"value": 0.75, "unit": "V"}
